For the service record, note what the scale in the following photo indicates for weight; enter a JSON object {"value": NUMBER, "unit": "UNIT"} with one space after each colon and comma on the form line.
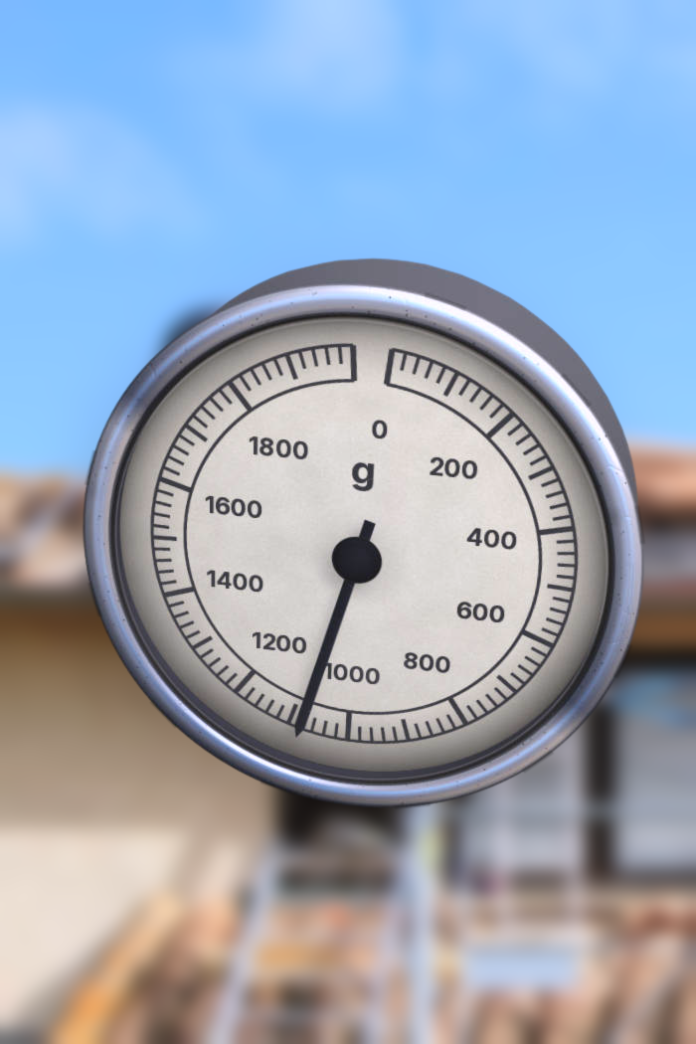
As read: {"value": 1080, "unit": "g"}
